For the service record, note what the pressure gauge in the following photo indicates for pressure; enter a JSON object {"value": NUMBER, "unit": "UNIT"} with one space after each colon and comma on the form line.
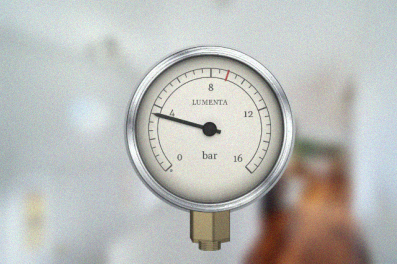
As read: {"value": 3.5, "unit": "bar"}
